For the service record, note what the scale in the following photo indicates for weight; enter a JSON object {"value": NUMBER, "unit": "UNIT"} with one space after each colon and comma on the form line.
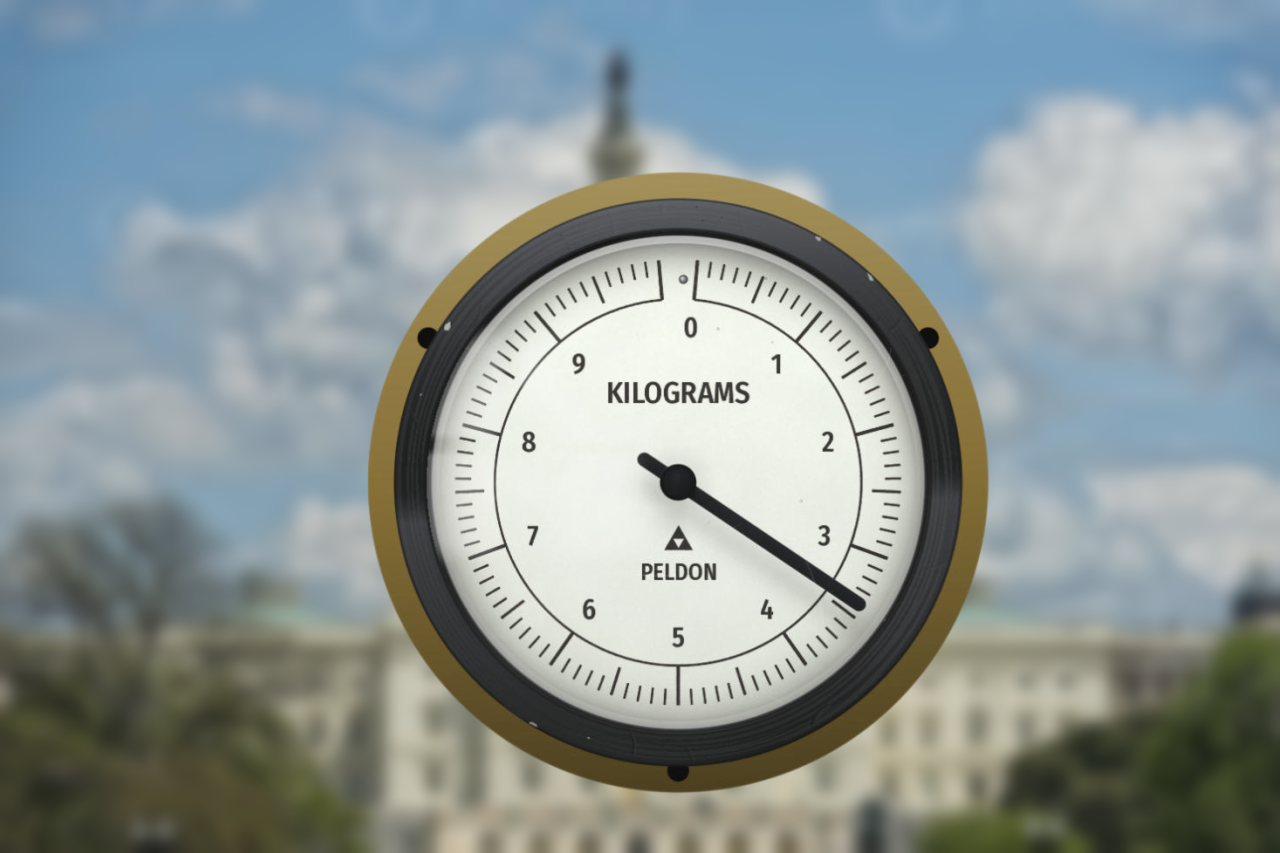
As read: {"value": 3.4, "unit": "kg"}
